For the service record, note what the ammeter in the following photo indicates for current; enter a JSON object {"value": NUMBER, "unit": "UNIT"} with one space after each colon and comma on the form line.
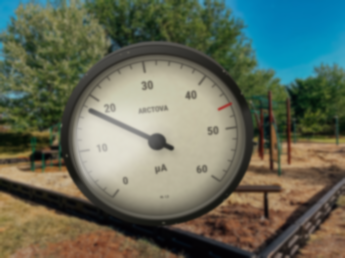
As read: {"value": 18, "unit": "µA"}
